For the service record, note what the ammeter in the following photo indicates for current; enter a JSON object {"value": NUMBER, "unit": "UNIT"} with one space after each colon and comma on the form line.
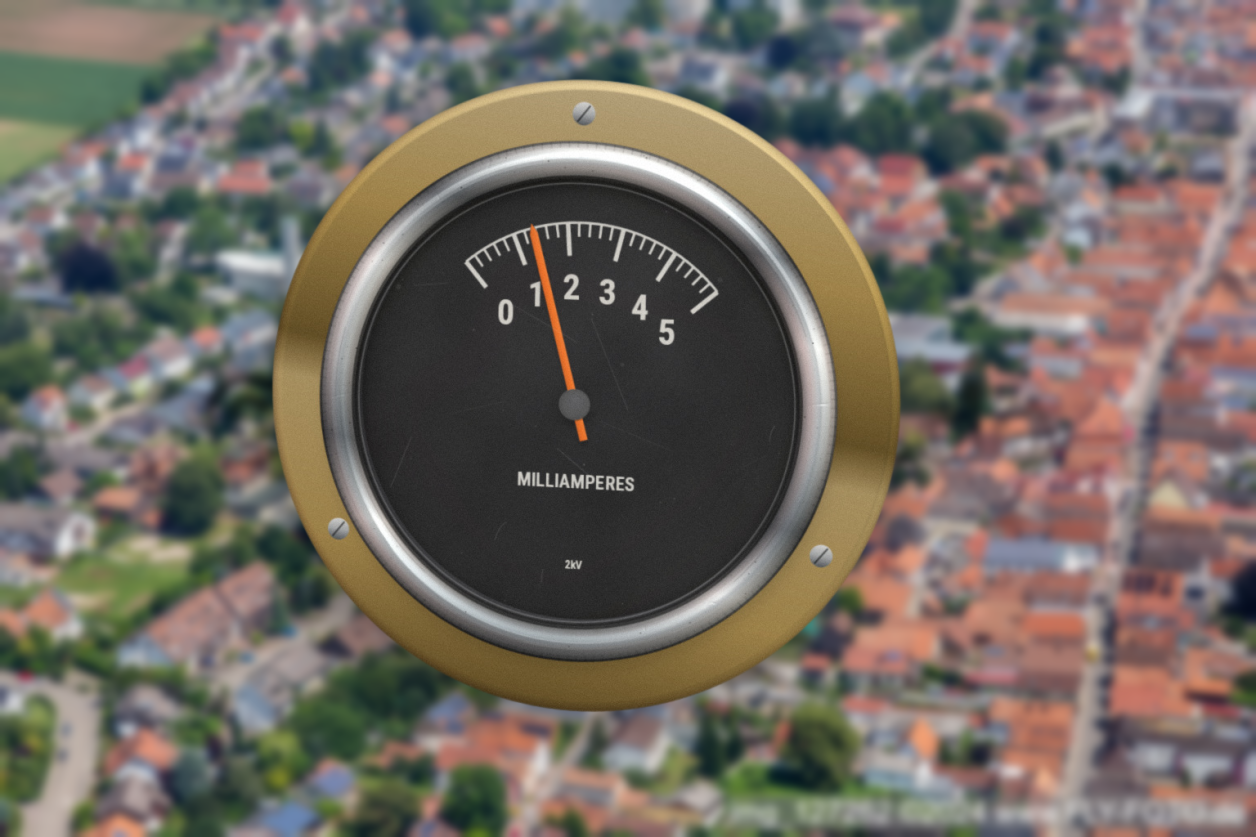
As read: {"value": 1.4, "unit": "mA"}
